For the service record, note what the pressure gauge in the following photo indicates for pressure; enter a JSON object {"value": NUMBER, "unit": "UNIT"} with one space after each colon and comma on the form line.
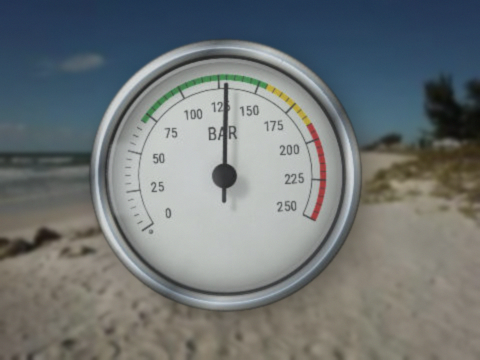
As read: {"value": 130, "unit": "bar"}
